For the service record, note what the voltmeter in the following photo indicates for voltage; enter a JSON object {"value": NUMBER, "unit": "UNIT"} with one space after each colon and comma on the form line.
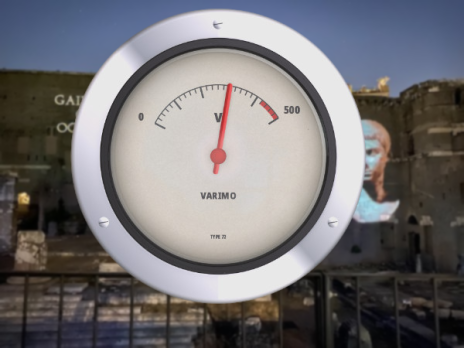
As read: {"value": 300, "unit": "V"}
